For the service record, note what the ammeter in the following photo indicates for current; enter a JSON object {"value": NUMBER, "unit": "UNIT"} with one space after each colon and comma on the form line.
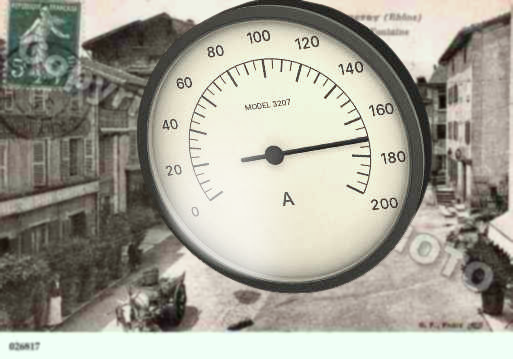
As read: {"value": 170, "unit": "A"}
